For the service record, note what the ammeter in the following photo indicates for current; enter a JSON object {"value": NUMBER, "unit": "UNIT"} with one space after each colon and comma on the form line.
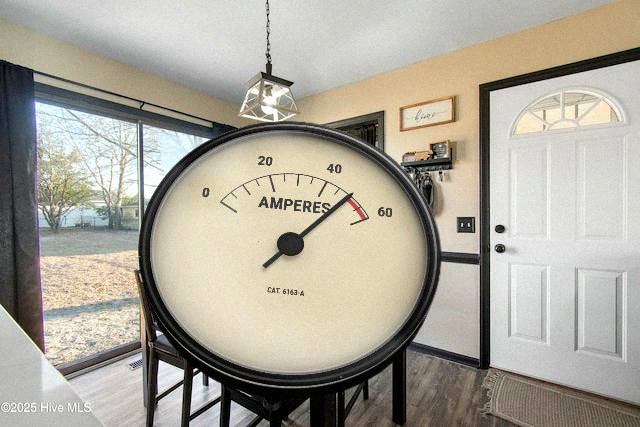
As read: {"value": 50, "unit": "A"}
